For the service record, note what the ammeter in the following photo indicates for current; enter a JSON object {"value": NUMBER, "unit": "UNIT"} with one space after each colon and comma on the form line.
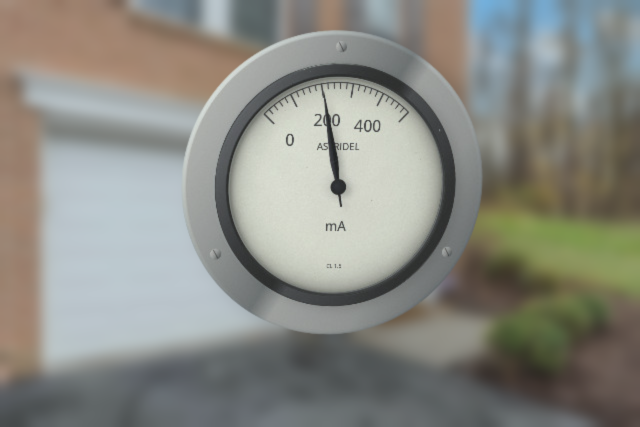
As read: {"value": 200, "unit": "mA"}
